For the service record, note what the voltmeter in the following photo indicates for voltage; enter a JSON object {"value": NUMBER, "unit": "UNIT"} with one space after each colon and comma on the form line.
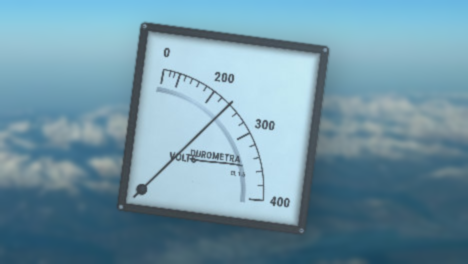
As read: {"value": 240, "unit": "V"}
